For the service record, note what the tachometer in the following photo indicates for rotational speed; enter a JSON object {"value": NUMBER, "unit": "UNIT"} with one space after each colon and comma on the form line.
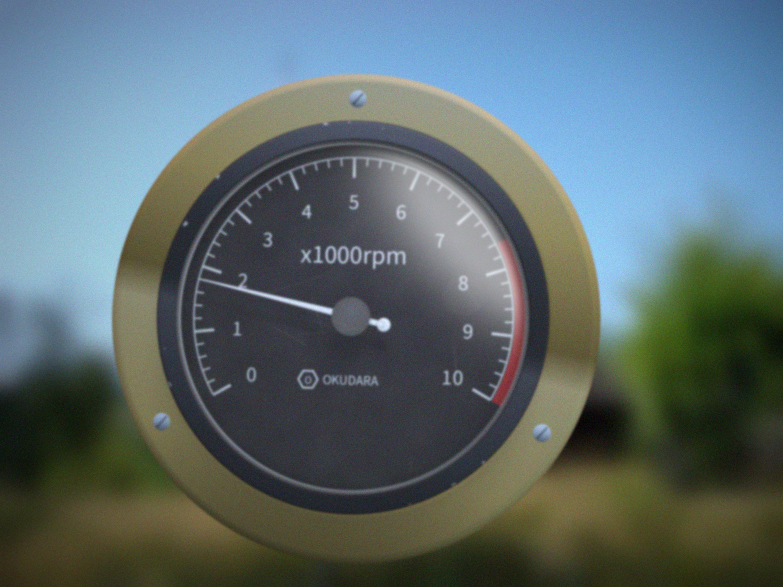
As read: {"value": 1800, "unit": "rpm"}
